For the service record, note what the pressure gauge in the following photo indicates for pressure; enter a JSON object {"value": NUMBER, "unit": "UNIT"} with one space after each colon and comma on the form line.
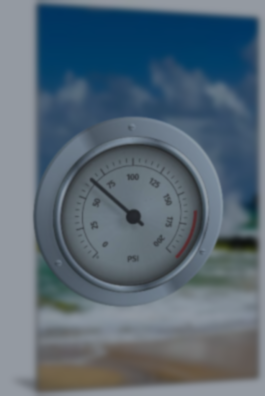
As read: {"value": 65, "unit": "psi"}
